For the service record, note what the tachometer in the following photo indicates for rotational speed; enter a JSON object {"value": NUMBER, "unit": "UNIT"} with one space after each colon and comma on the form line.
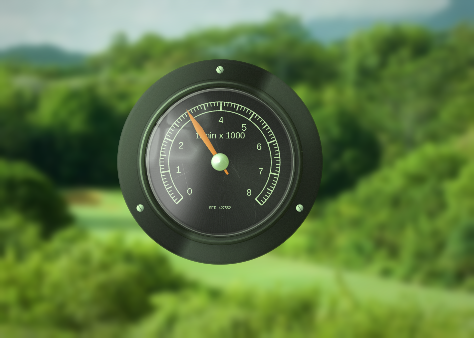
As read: {"value": 3000, "unit": "rpm"}
